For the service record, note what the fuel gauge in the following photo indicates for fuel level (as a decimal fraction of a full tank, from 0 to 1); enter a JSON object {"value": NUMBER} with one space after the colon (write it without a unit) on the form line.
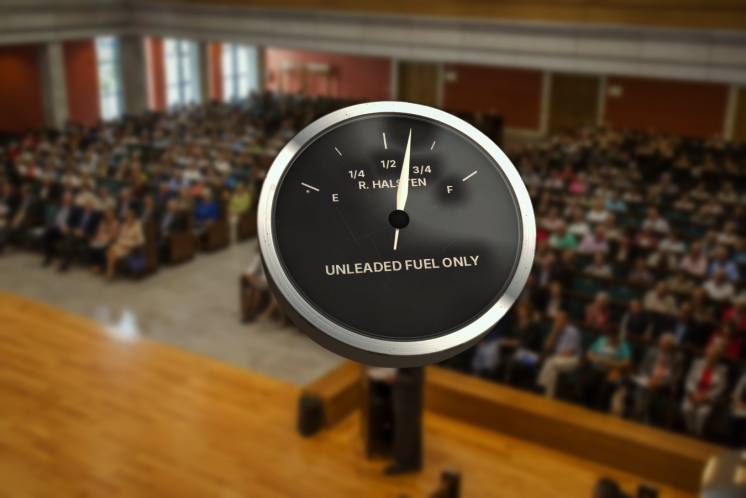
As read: {"value": 0.625}
